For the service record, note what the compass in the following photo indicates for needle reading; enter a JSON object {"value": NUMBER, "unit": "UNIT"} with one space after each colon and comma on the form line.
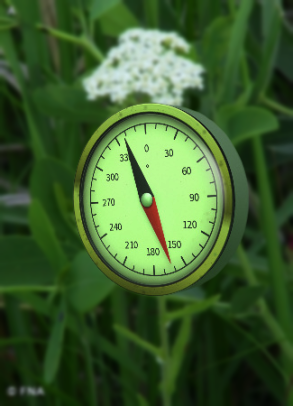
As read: {"value": 160, "unit": "°"}
